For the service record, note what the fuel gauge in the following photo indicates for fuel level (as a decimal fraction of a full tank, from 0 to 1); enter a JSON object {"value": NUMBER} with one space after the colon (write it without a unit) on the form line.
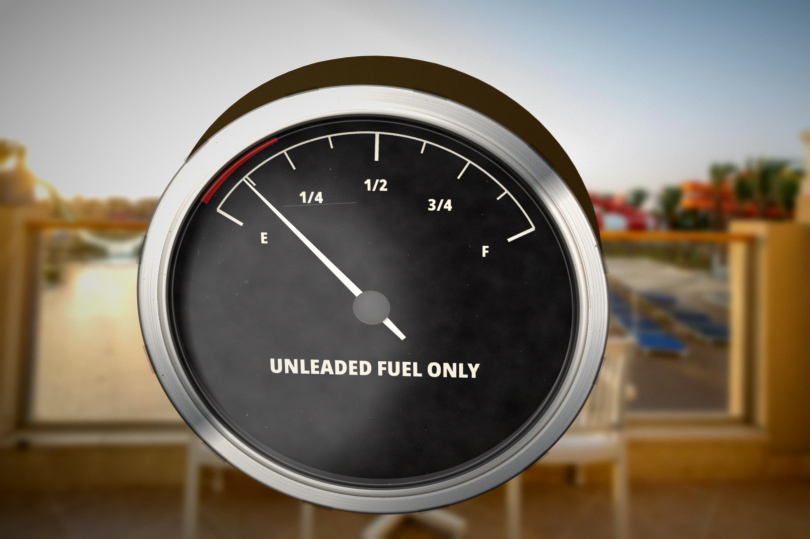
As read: {"value": 0.125}
